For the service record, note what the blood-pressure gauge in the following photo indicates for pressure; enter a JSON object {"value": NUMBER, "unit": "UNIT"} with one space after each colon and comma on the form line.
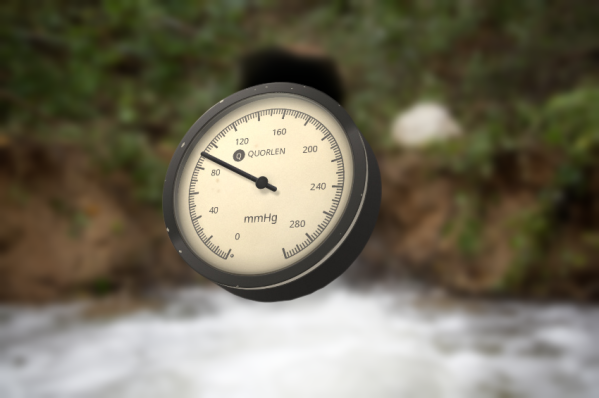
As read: {"value": 90, "unit": "mmHg"}
